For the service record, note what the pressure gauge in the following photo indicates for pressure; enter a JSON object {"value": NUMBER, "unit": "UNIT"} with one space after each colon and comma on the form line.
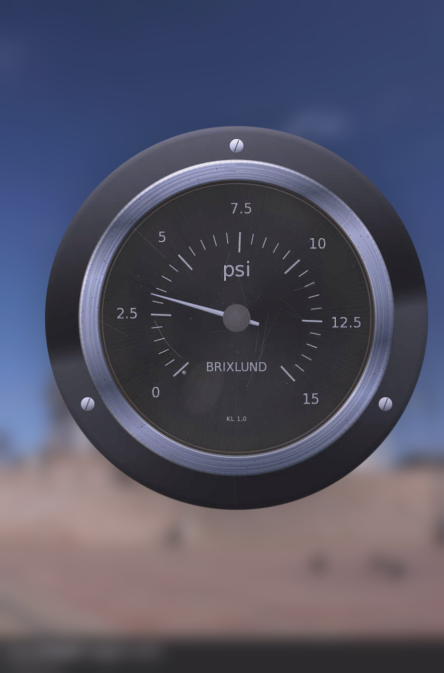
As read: {"value": 3.25, "unit": "psi"}
